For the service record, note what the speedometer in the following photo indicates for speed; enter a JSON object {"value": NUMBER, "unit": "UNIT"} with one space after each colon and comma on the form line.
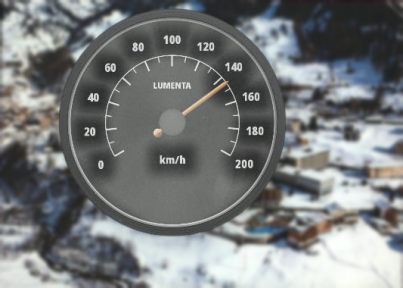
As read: {"value": 145, "unit": "km/h"}
